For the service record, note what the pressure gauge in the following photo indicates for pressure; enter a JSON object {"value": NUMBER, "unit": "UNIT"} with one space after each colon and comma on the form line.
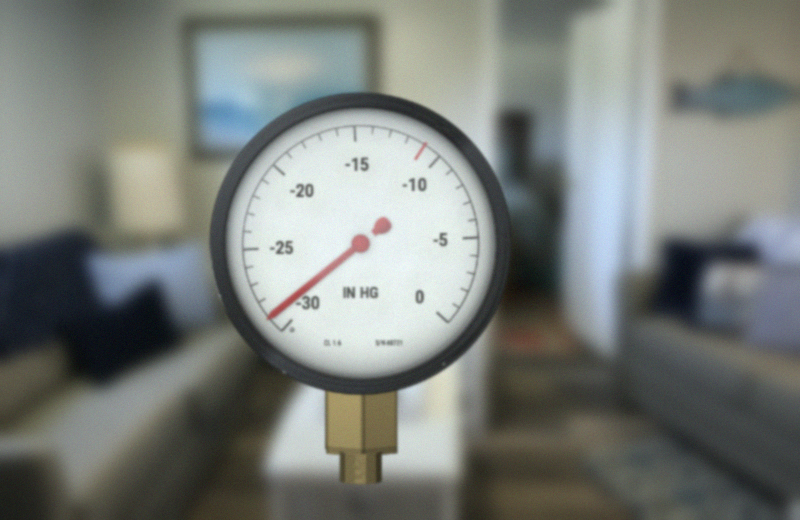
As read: {"value": -29, "unit": "inHg"}
